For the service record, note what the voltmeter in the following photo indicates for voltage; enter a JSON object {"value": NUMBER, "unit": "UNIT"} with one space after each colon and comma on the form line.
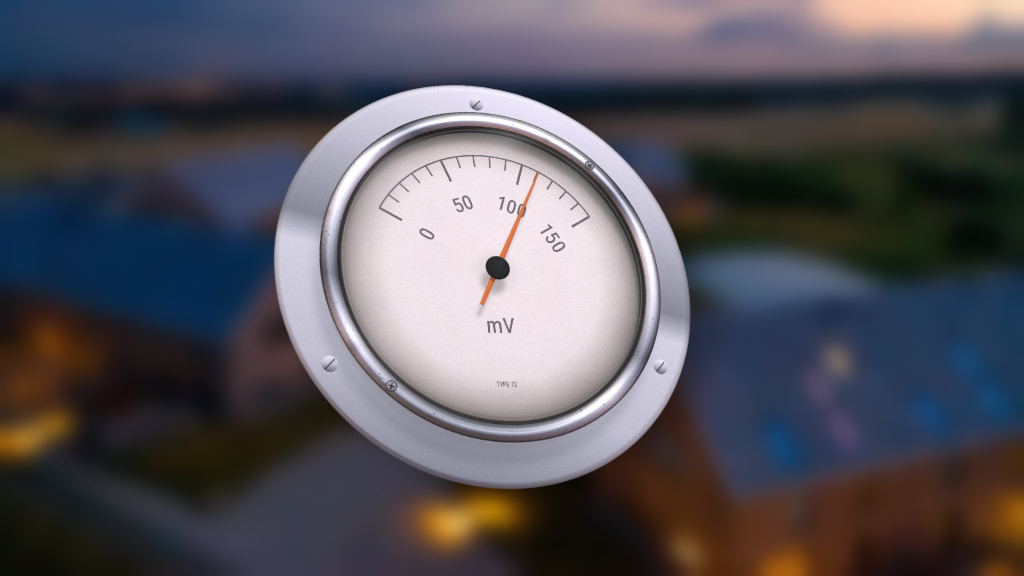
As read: {"value": 110, "unit": "mV"}
